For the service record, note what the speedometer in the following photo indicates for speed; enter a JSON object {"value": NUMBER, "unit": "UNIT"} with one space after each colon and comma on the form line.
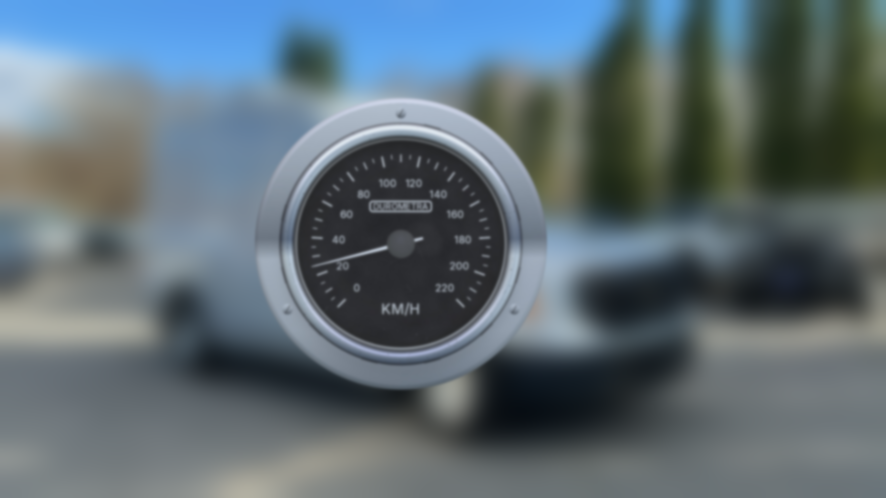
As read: {"value": 25, "unit": "km/h"}
